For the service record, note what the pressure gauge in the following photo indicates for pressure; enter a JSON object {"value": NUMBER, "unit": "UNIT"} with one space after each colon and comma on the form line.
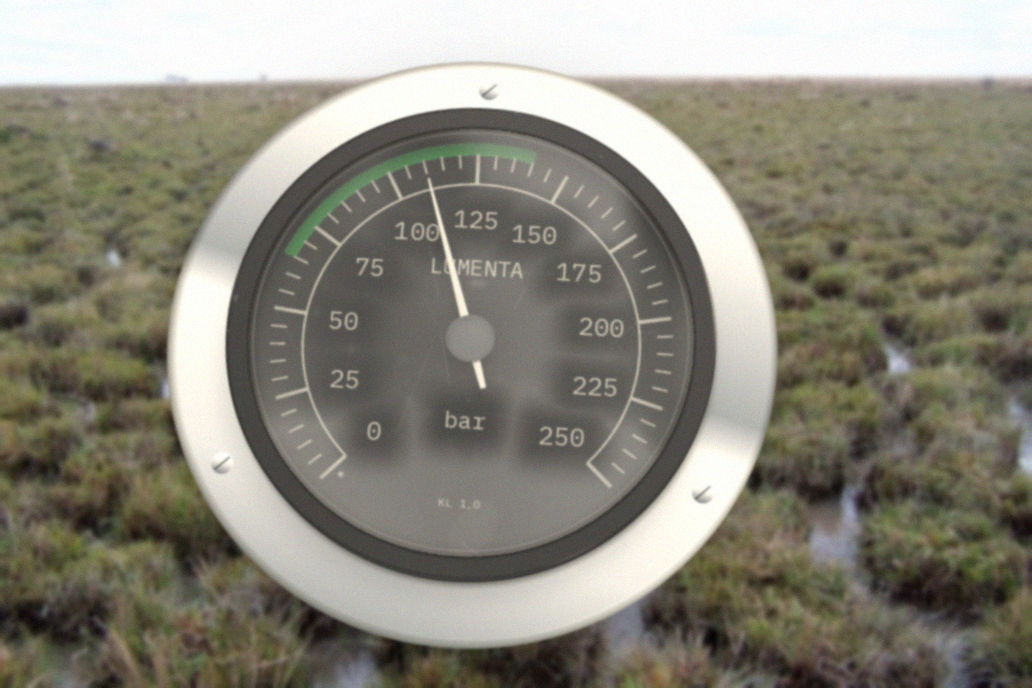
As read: {"value": 110, "unit": "bar"}
